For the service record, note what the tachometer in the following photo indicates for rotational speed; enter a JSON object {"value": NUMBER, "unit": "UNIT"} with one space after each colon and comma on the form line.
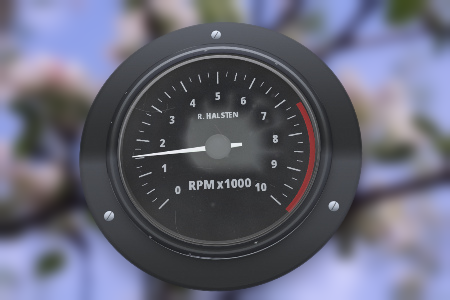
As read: {"value": 1500, "unit": "rpm"}
